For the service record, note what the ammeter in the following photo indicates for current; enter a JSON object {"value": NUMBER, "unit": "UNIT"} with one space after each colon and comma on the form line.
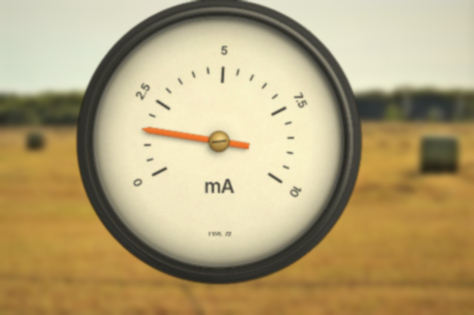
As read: {"value": 1.5, "unit": "mA"}
